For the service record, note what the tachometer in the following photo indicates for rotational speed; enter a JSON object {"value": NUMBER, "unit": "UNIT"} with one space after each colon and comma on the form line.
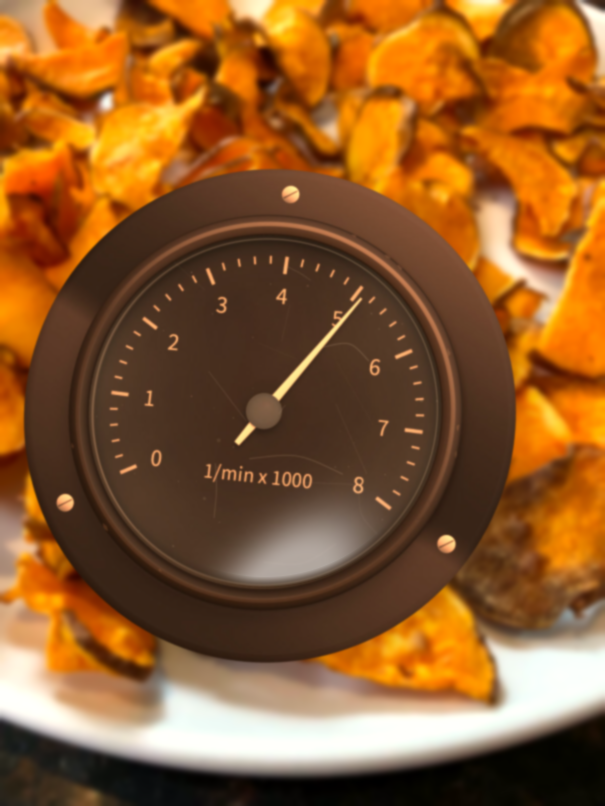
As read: {"value": 5100, "unit": "rpm"}
